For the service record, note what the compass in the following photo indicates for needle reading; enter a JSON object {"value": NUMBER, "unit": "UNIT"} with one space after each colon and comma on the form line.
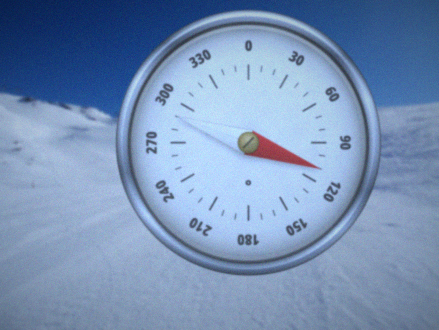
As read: {"value": 110, "unit": "°"}
